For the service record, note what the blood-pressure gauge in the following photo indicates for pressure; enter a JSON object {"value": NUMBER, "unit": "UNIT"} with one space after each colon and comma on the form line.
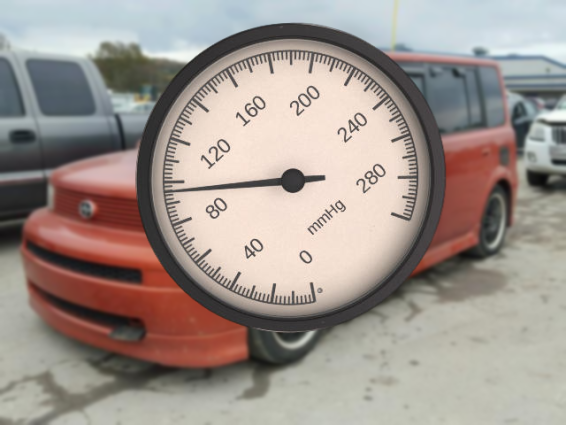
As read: {"value": 96, "unit": "mmHg"}
